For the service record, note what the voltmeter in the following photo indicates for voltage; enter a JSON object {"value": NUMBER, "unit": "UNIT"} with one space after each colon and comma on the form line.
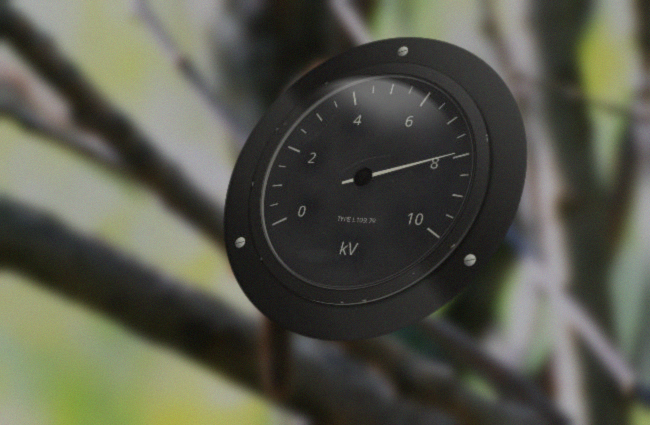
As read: {"value": 8, "unit": "kV"}
